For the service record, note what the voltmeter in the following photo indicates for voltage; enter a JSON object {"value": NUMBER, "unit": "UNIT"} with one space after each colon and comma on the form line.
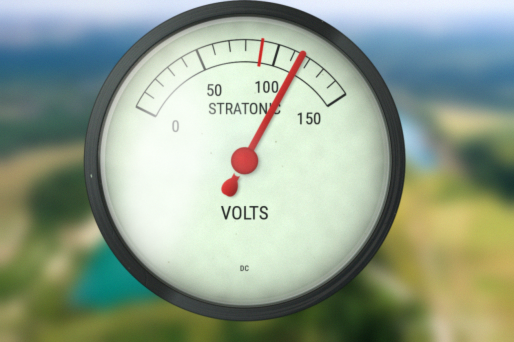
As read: {"value": 115, "unit": "V"}
